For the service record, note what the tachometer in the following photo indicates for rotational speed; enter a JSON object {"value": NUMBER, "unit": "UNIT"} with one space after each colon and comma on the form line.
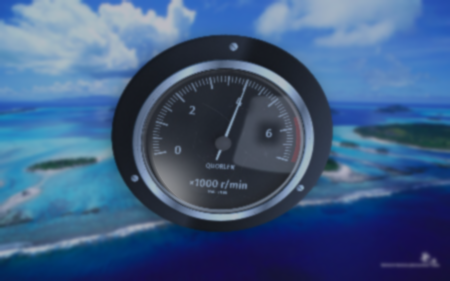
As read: {"value": 4000, "unit": "rpm"}
